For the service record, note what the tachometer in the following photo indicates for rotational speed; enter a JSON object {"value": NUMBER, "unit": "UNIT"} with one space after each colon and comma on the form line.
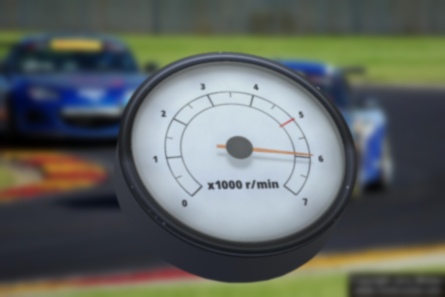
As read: {"value": 6000, "unit": "rpm"}
